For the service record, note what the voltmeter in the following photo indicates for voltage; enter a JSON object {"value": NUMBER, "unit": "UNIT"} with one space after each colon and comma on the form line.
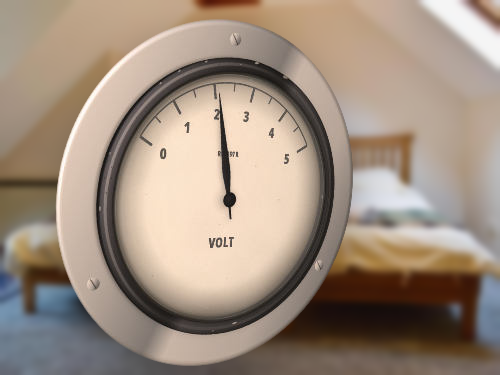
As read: {"value": 2, "unit": "V"}
